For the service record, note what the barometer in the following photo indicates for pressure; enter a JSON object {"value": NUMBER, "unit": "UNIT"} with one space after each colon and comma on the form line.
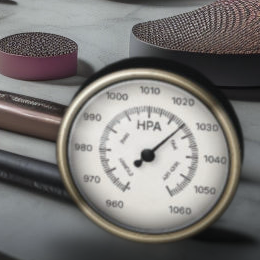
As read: {"value": 1025, "unit": "hPa"}
